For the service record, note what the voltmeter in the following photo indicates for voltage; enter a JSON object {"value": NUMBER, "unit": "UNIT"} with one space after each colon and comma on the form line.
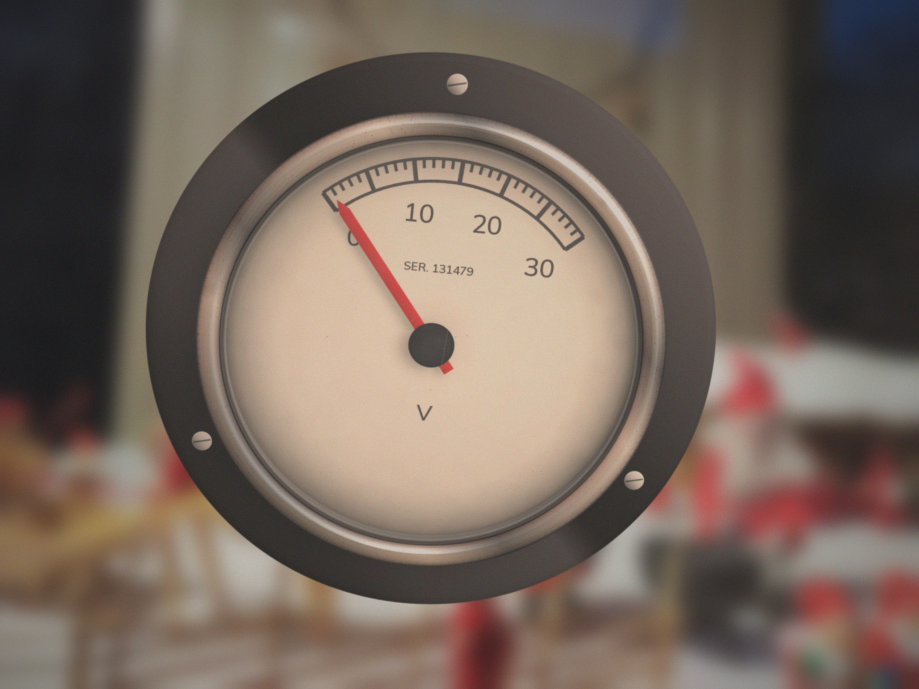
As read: {"value": 1, "unit": "V"}
